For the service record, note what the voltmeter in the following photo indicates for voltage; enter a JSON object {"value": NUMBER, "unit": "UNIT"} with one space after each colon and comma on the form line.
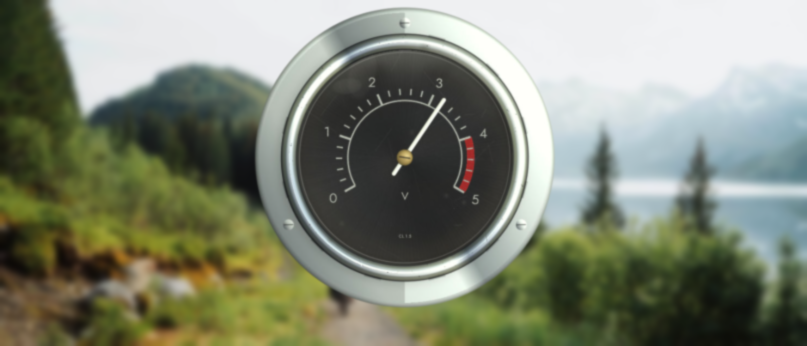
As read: {"value": 3.2, "unit": "V"}
